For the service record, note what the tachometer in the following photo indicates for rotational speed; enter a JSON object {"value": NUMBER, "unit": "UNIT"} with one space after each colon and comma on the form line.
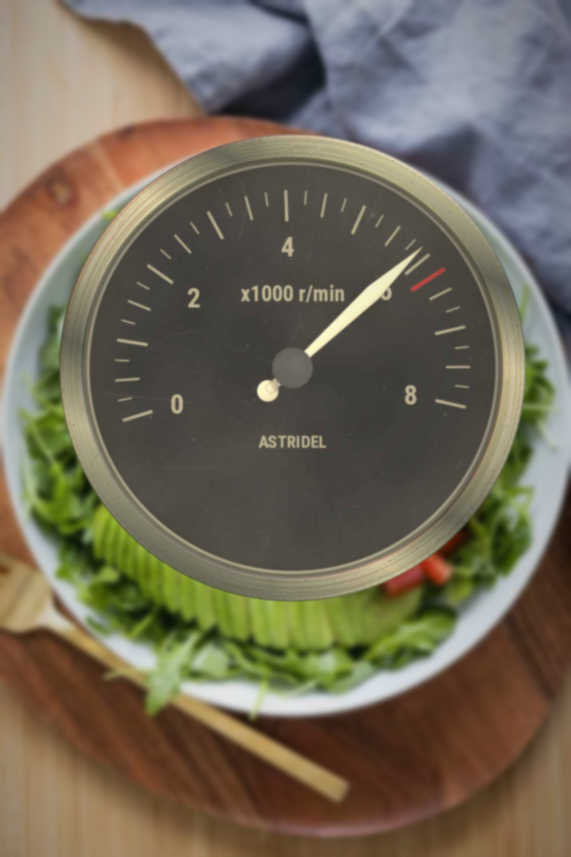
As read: {"value": 5875, "unit": "rpm"}
